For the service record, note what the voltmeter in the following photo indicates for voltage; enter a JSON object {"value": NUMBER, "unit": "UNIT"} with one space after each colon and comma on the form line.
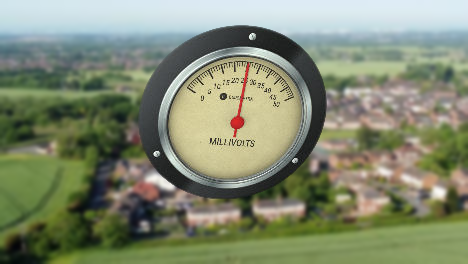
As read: {"value": 25, "unit": "mV"}
